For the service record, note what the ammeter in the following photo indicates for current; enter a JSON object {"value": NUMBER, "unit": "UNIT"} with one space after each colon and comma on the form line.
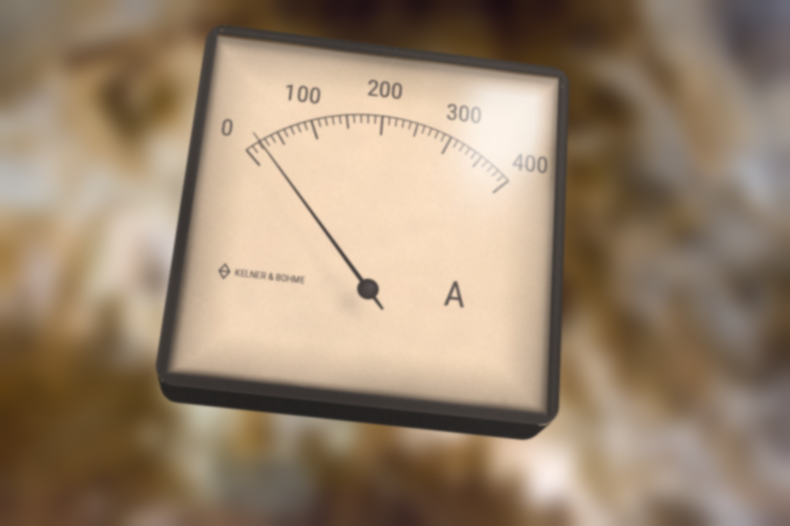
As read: {"value": 20, "unit": "A"}
